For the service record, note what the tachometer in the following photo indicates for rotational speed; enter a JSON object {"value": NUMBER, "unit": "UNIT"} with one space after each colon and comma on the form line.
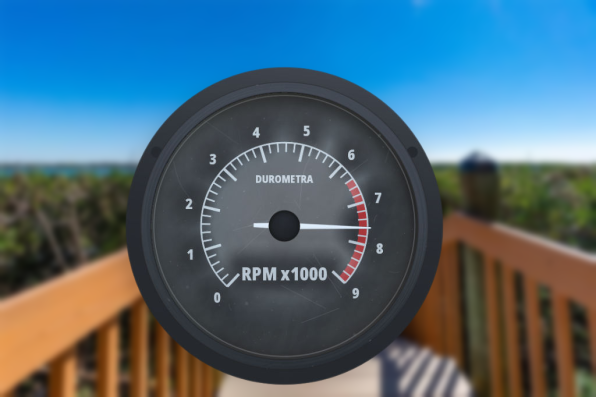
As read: {"value": 7600, "unit": "rpm"}
